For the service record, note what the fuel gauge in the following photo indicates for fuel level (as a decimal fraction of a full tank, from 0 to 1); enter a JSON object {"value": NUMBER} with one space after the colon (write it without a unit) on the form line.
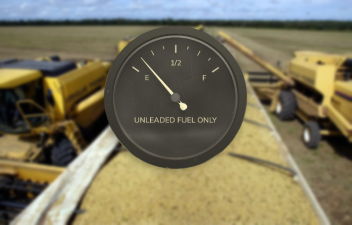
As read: {"value": 0.125}
